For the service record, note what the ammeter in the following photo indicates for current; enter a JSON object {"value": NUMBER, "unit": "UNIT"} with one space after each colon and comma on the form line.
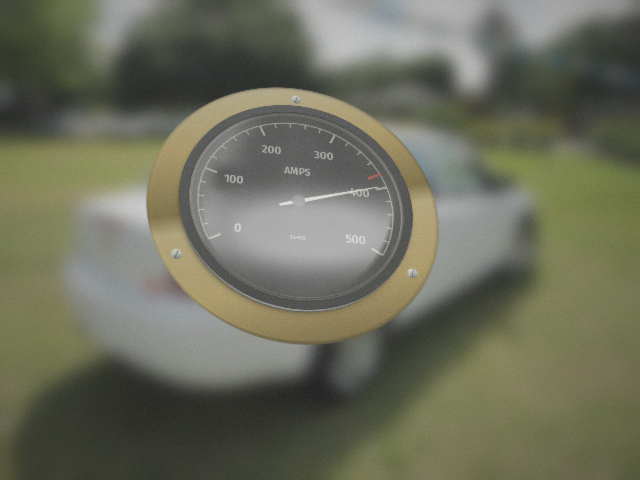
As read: {"value": 400, "unit": "A"}
